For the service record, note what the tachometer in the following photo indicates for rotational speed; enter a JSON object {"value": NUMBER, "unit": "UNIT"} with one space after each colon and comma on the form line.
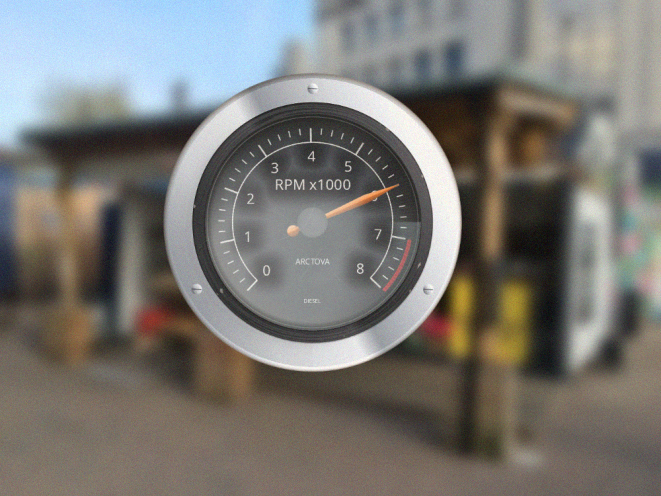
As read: {"value": 6000, "unit": "rpm"}
